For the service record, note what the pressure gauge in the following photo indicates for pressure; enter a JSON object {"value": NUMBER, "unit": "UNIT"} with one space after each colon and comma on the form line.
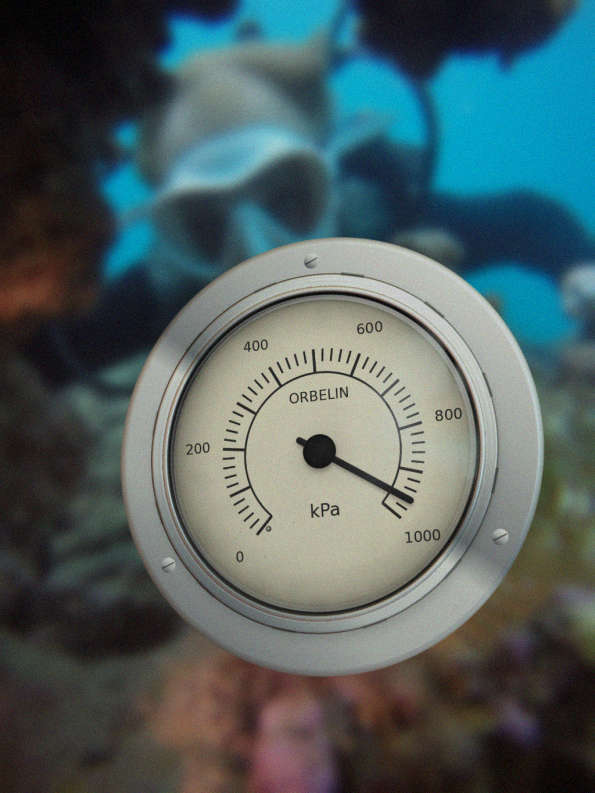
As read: {"value": 960, "unit": "kPa"}
